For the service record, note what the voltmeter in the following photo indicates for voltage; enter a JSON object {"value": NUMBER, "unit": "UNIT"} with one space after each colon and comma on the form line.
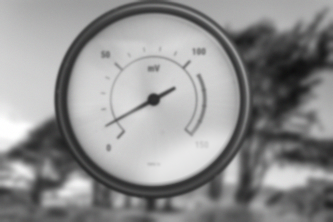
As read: {"value": 10, "unit": "mV"}
